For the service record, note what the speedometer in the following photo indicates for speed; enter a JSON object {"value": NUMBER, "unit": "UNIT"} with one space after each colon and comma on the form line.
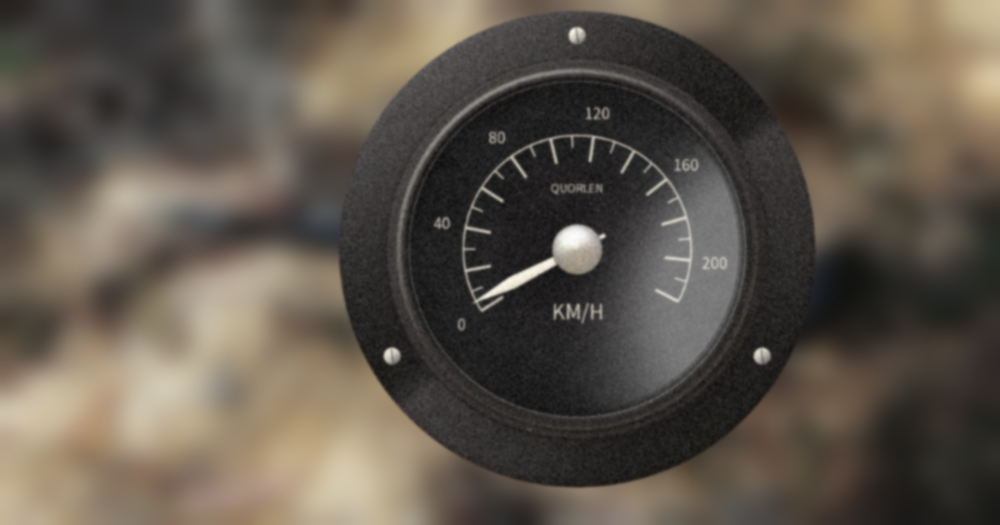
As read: {"value": 5, "unit": "km/h"}
